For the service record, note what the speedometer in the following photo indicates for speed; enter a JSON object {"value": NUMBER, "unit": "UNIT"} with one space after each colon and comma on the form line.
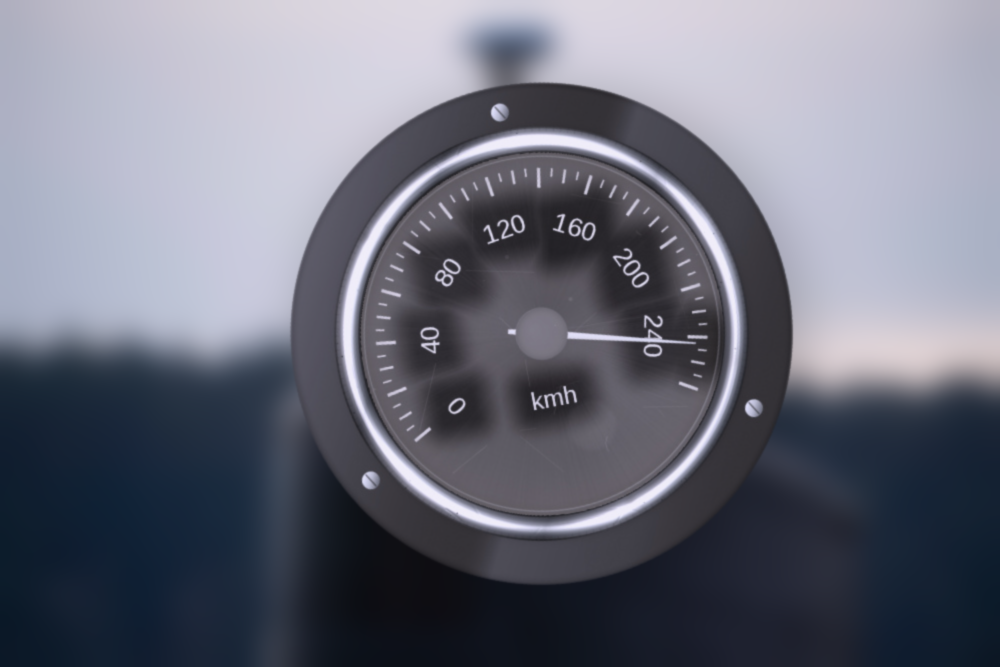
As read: {"value": 242.5, "unit": "km/h"}
